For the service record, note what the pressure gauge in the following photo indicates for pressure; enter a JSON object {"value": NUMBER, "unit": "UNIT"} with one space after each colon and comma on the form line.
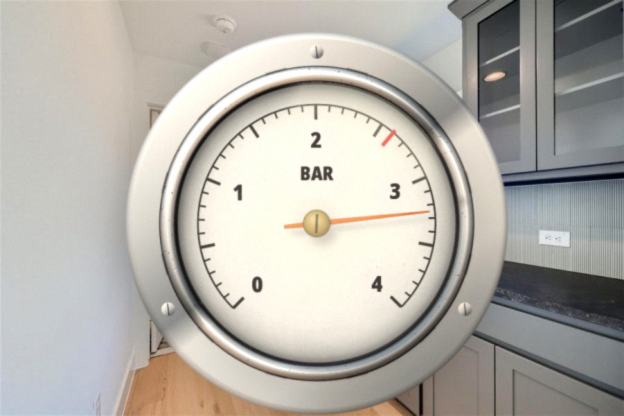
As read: {"value": 3.25, "unit": "bar"}
